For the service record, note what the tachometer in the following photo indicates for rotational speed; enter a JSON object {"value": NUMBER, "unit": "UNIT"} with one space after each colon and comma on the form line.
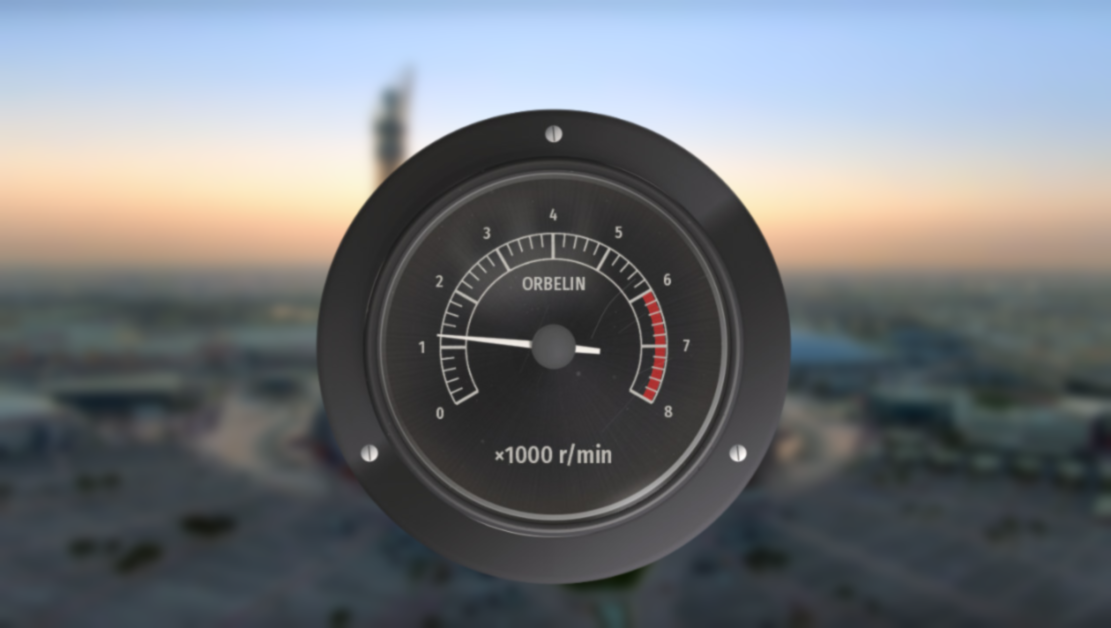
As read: {"value": 1200, "unit": "rpm"}
